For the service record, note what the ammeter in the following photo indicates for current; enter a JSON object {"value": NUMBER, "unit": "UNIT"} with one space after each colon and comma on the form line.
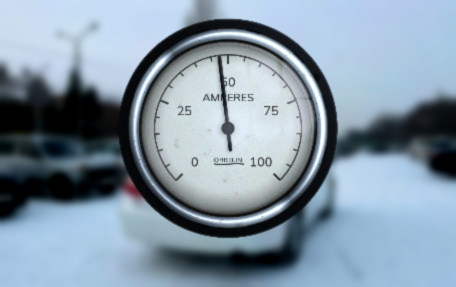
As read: {"value": 47.5, "unit": "A"}
